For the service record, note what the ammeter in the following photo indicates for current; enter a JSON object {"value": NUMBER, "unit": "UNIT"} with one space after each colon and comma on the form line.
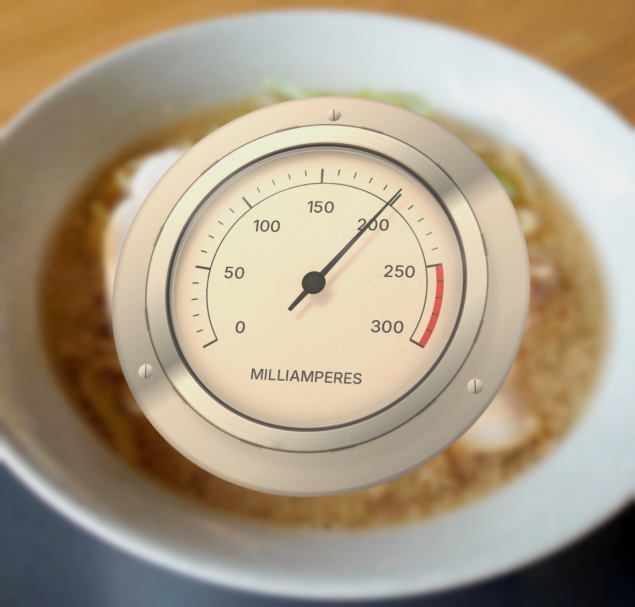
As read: {"value": 200, "unit": "mA"}
